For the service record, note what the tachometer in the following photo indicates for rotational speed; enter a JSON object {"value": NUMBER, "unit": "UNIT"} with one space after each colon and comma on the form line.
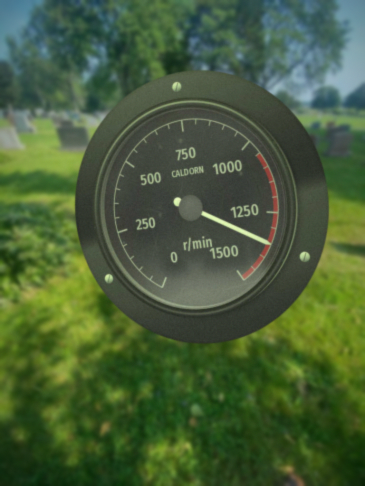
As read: {"value": 1350, "unit": "rpm"}
